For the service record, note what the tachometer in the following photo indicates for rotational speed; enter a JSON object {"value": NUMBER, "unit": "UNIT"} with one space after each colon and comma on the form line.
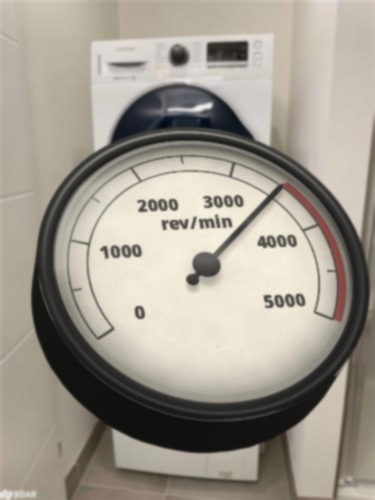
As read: {"value": 3500, "unit": "rpm"}
